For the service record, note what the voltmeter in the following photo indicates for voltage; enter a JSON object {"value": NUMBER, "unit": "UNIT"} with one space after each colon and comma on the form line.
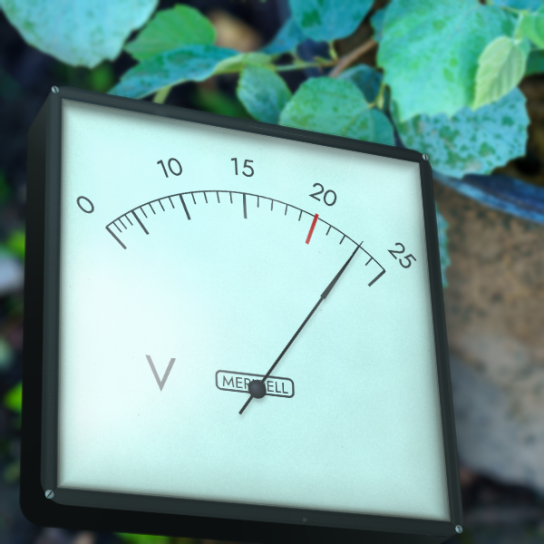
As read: {"value": 23, "unit": "V"}
